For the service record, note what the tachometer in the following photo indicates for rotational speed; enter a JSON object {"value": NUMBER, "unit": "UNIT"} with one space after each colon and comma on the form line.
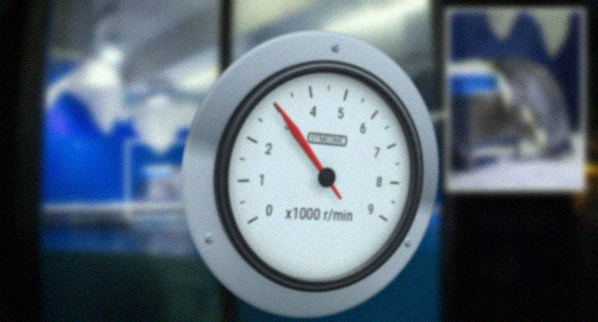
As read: {"value": 3000, "unit": "rpm"}
